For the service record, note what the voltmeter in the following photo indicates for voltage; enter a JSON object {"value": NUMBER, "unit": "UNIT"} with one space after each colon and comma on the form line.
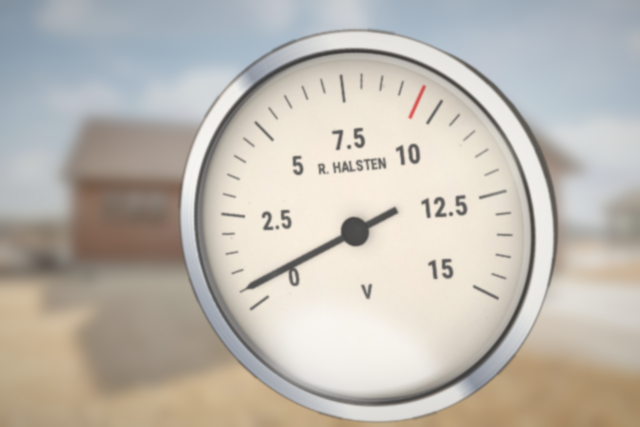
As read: {"value": 0.5, "unit": "V"}
